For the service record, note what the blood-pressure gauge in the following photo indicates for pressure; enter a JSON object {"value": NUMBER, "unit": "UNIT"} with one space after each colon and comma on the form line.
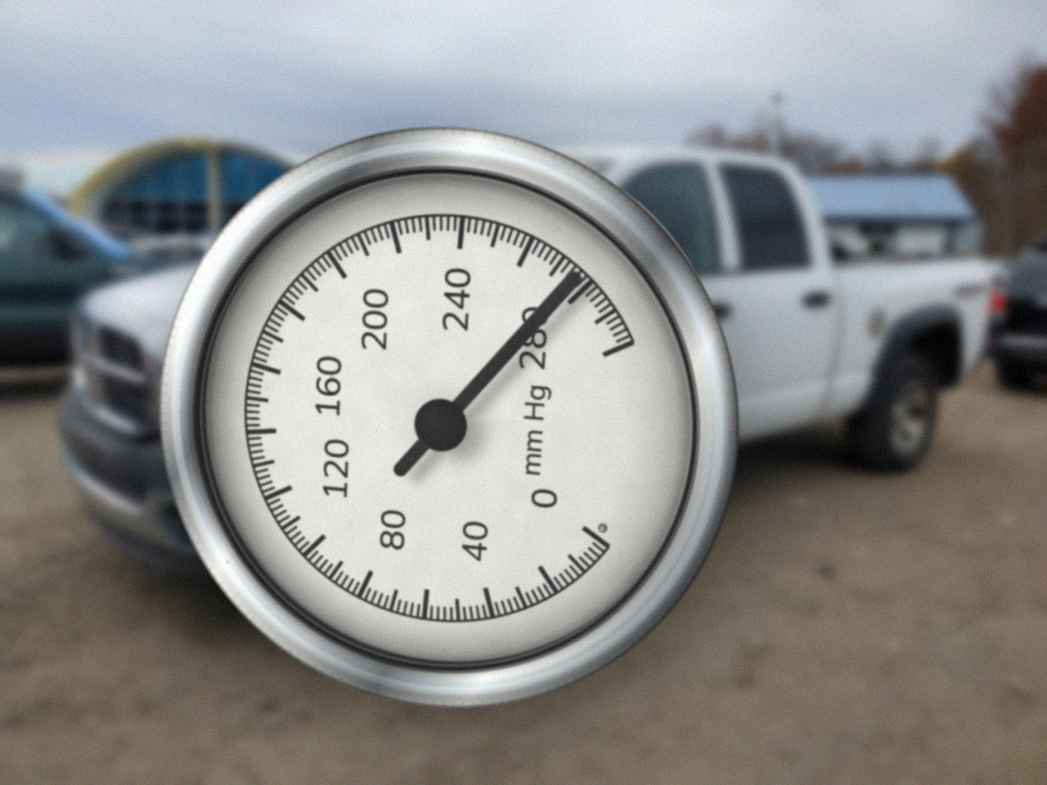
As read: {"value": 276, "unit": "mmHg"}
